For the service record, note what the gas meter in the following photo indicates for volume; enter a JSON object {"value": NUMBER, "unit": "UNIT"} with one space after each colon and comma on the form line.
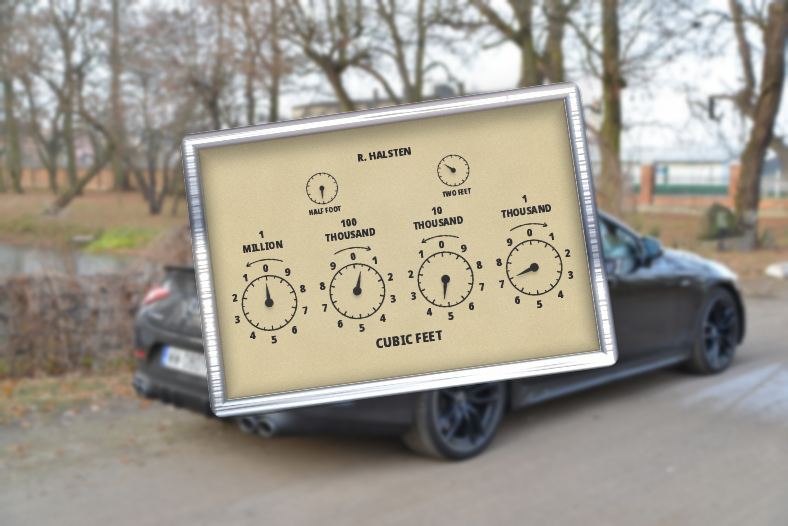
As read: {"value": 4700, "unit": "ft³"}
